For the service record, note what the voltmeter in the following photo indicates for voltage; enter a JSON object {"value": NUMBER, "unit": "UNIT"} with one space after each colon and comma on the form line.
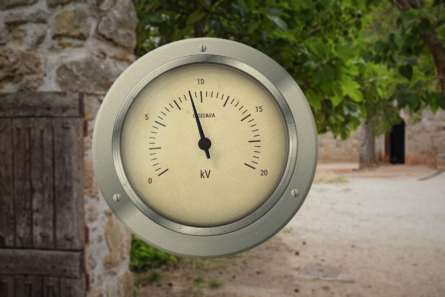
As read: {"value": 9, "unit": "kV"}
